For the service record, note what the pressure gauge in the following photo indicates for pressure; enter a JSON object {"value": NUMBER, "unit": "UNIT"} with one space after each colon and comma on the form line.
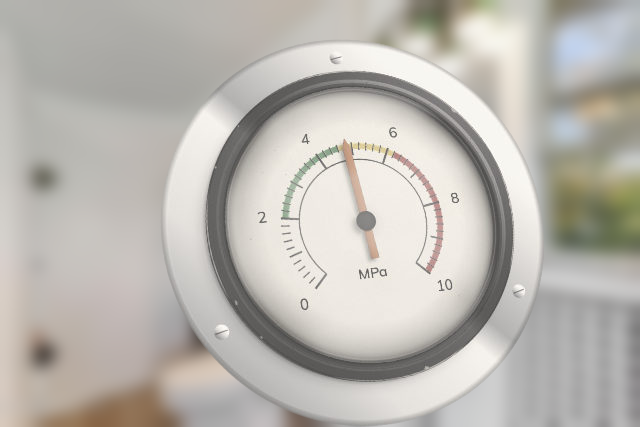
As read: {"value": 4.8, "unit": "MPa"}
